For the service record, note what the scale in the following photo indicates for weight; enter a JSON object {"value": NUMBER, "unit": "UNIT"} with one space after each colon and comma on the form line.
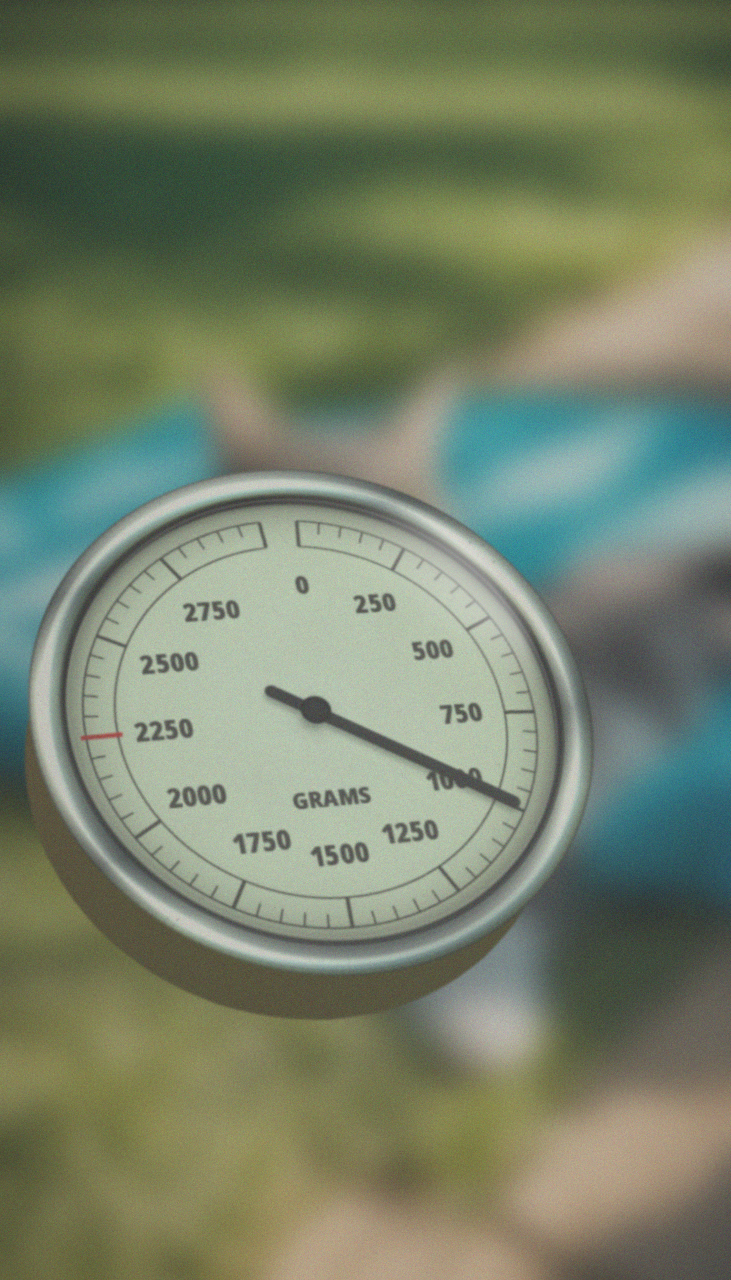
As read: {"value": 1000, "unit": "g"}
